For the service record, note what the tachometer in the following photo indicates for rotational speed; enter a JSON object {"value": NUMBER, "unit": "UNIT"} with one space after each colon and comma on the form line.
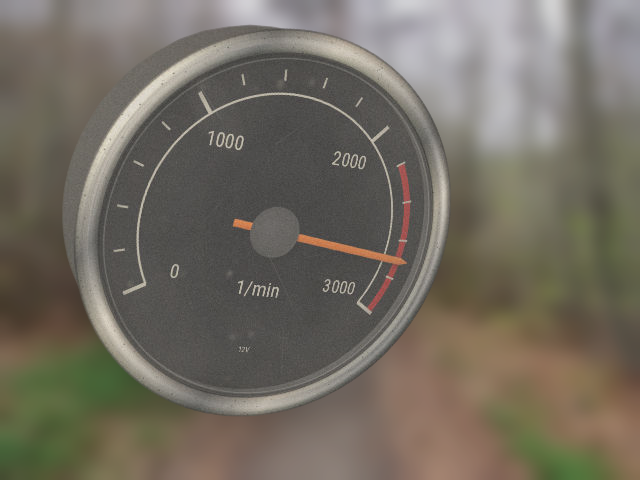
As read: {"value": 2700, "unit": "rpm"}
